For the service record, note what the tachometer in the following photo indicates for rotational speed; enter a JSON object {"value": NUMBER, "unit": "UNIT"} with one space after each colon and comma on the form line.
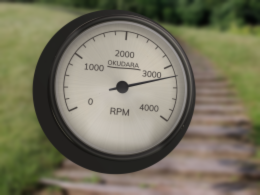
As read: {"value": 3200, "unit": "rpm"}
